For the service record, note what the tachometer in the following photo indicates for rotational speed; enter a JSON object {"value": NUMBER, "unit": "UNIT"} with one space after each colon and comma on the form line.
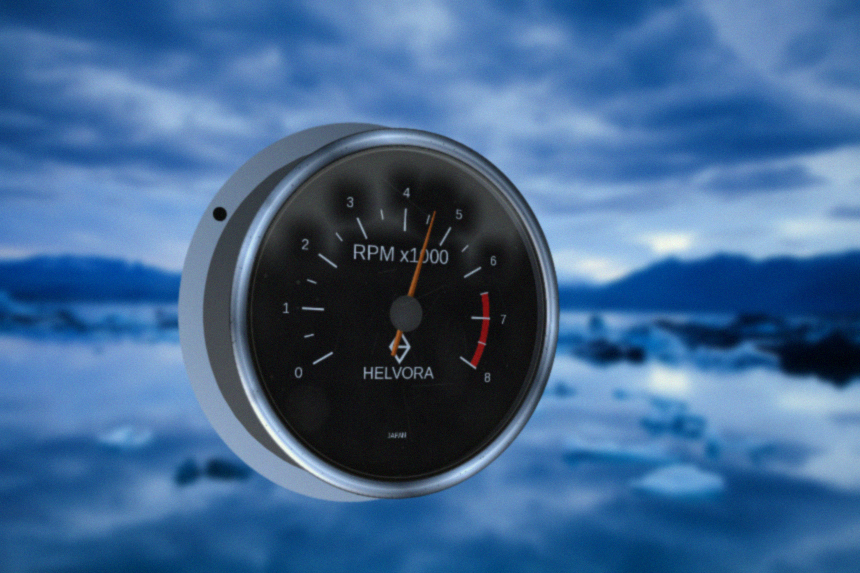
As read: {"value": 4500, "unit": "rpm"}
